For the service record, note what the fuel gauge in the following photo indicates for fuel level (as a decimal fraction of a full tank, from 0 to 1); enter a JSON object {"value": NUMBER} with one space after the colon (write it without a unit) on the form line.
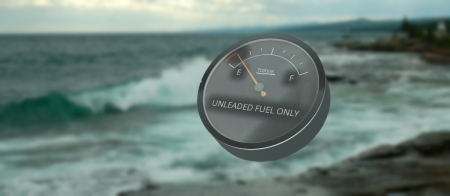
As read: {"value": 0.125}
